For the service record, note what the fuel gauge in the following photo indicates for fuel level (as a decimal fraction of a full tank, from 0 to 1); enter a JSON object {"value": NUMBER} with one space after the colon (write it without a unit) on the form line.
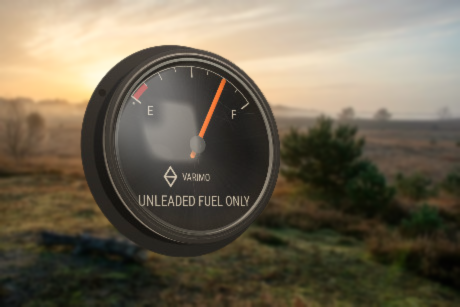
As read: {"value": 0.75}
